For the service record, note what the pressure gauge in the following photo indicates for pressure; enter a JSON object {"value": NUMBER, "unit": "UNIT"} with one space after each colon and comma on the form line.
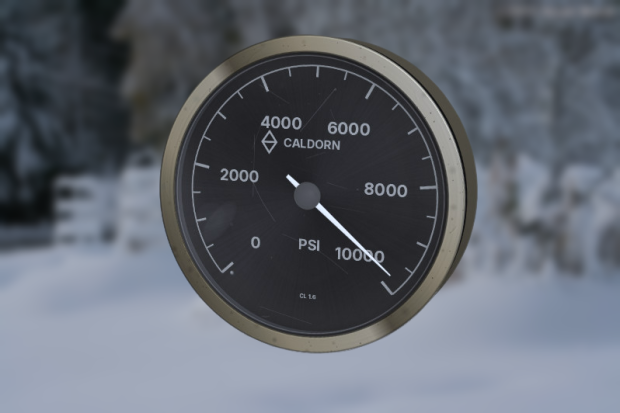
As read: {"value": 9750, "unit": "psi"}
